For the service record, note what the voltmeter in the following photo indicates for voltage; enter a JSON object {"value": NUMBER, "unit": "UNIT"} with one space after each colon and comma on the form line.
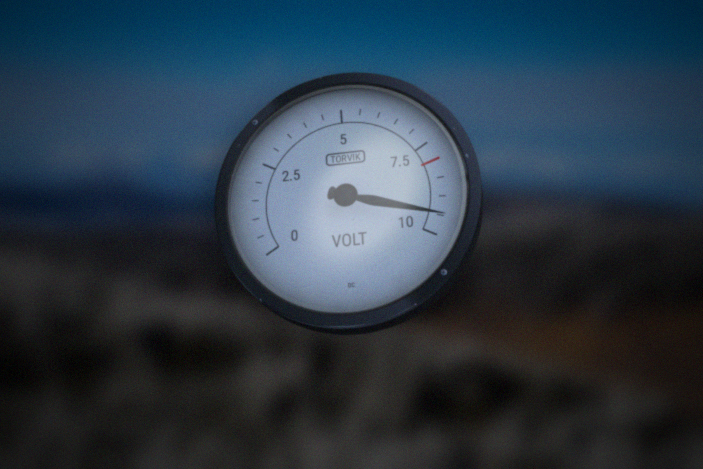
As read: {"value": 9.5, "unit": "V"}
